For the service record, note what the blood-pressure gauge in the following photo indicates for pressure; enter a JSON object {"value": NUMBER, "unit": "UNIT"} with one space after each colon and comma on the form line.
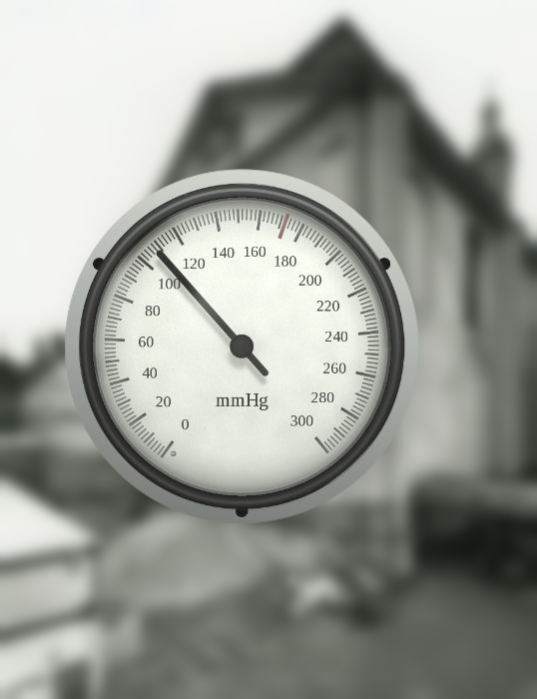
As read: {"value": 108, "unit": "mmHg"}
